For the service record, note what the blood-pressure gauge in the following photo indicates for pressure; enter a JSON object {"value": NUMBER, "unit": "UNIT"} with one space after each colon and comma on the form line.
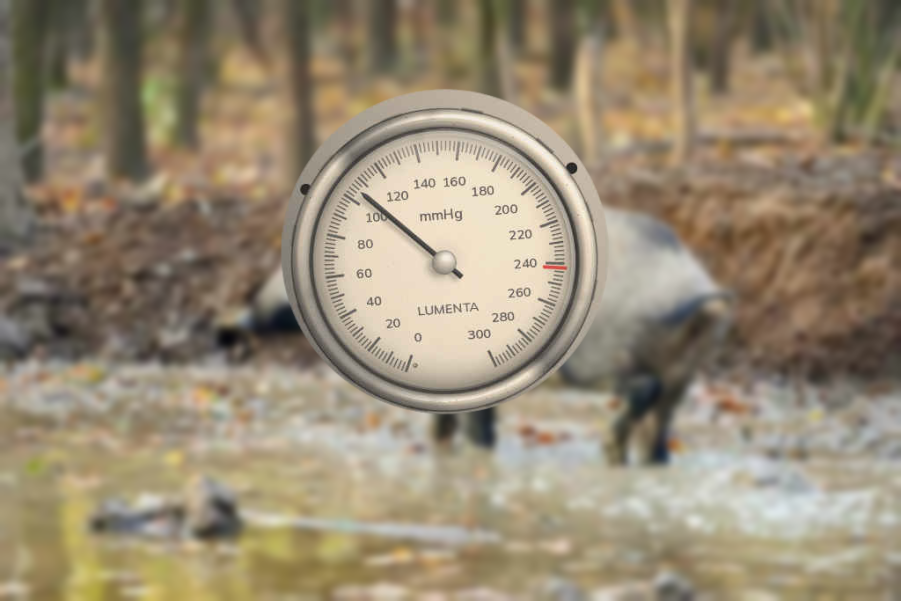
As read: {"value": 106, "unit": "mmHg"}
